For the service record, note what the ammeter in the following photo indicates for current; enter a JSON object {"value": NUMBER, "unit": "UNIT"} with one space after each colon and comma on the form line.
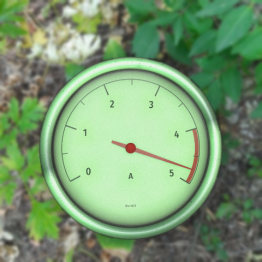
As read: {"value": 4.75, "unit": "A"}
